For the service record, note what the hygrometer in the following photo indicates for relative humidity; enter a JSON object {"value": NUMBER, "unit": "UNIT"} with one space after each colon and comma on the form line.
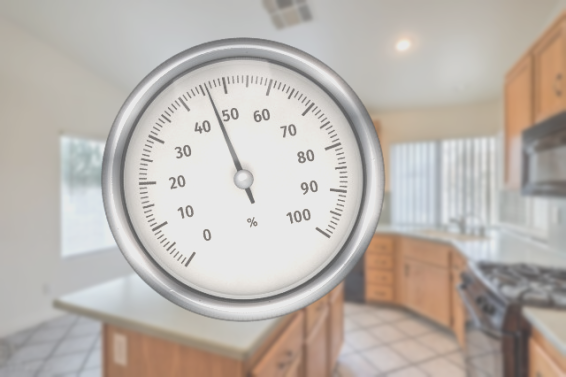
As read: {"value": 46, "unit": "%"}
